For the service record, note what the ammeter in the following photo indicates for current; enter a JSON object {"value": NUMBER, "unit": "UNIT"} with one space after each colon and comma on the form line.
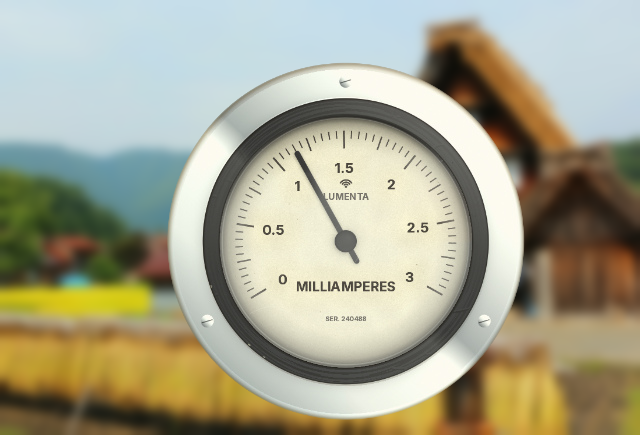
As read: {"value": 1.15, "unit": "mA"}
